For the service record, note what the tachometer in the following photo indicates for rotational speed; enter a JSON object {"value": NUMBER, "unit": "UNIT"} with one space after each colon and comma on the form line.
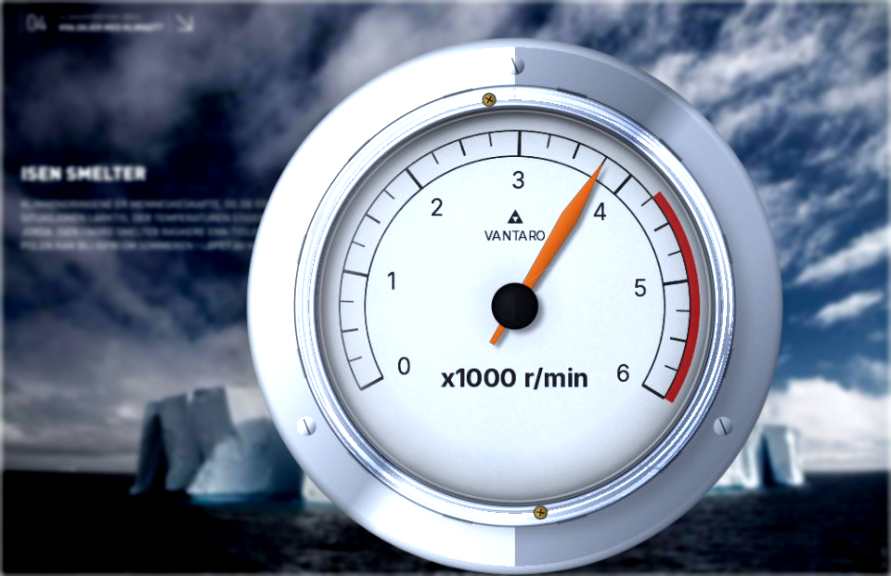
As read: {"value": 3750, "unit": "rpm"}
